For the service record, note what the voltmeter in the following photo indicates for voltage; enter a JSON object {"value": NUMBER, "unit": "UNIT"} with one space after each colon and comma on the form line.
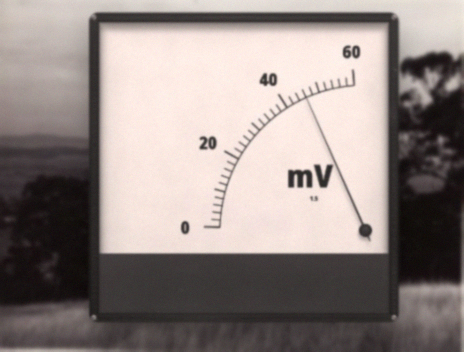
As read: {"value": 46, "unit": "mV"}
